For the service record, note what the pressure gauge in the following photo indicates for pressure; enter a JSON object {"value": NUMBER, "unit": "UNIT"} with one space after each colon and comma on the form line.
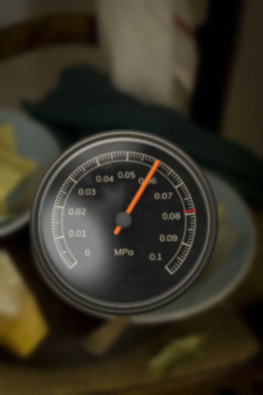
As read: {"value": 0.06, "unit": "MPa"}
